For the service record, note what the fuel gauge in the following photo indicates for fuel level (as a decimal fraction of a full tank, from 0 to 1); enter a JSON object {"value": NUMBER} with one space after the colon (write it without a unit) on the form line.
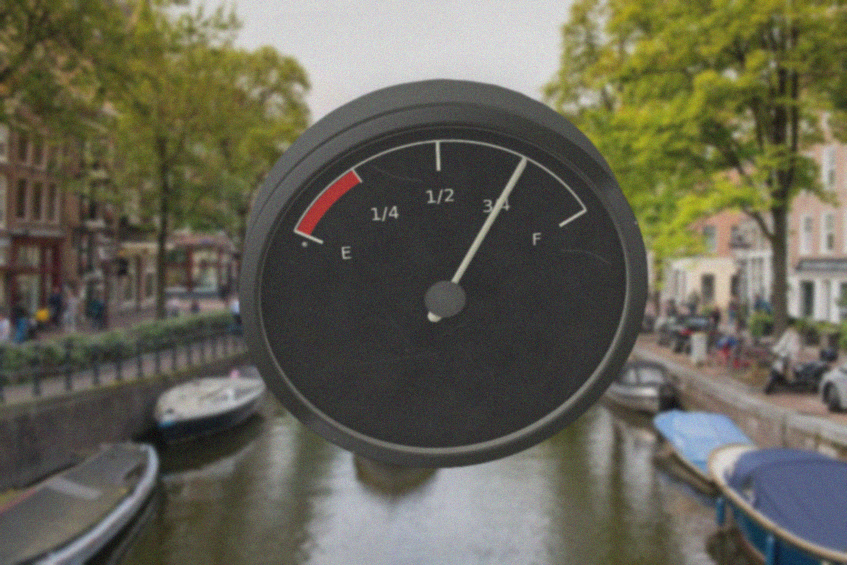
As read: {"value": 0.75}
